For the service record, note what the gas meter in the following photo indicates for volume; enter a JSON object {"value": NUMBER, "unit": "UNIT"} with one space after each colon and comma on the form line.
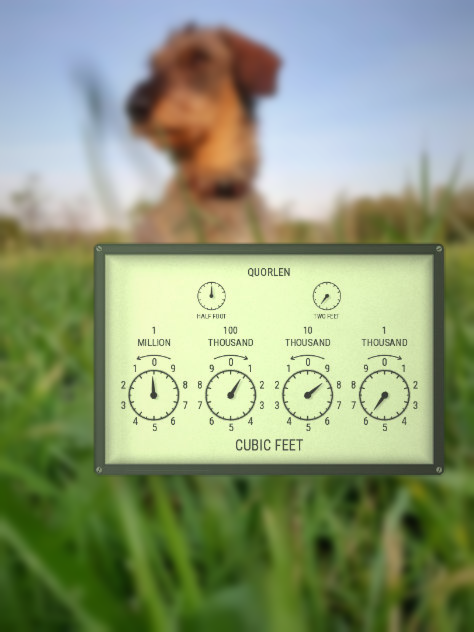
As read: {"value": 8600, "unit": "ft³"}
